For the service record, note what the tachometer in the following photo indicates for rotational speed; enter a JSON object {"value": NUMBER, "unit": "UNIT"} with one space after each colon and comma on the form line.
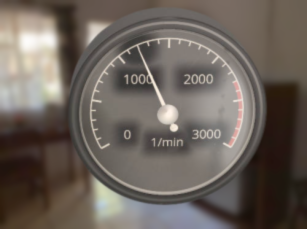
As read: {"value": 1200, "unit": "rpm"}
